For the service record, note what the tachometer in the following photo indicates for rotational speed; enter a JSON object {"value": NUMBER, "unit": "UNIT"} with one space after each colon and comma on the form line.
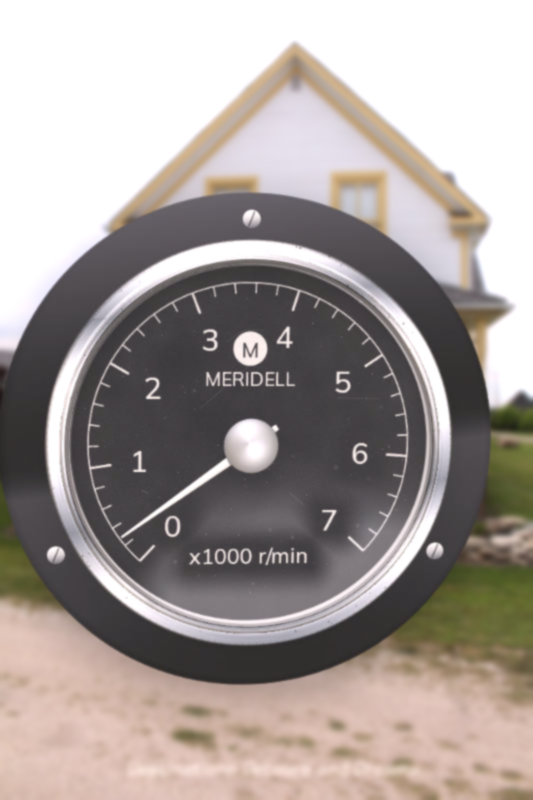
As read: {"value": 300, "unit": "rpm"}
